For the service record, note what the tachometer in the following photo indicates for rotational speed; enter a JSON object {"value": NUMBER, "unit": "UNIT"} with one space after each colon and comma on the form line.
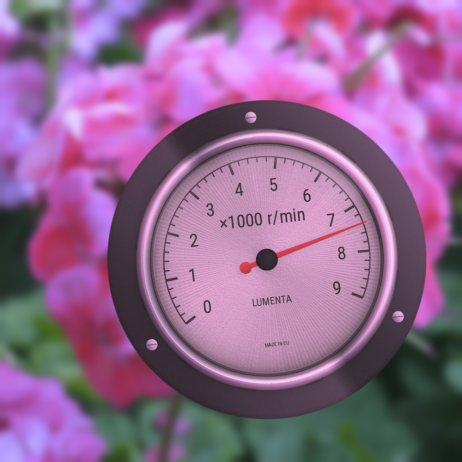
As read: {"value": 7400, "unit": "rpm"}
